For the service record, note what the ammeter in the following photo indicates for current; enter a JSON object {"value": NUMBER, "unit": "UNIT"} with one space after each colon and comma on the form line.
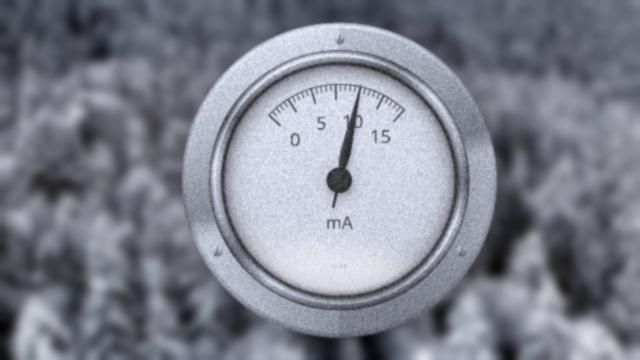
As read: {"value": 10, "unit": "mA"}
